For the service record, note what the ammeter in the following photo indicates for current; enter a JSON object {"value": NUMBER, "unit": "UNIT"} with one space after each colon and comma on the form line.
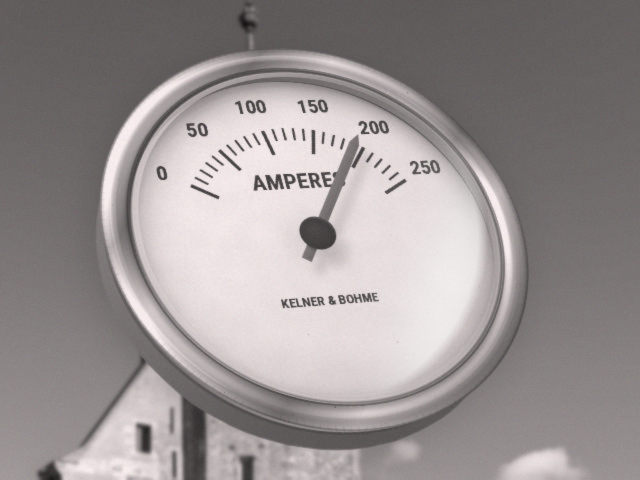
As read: {"value": 190, "unit": "A"}
